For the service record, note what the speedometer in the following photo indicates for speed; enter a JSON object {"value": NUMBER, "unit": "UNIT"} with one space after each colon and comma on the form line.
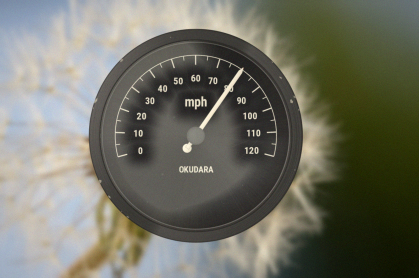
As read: {"value": 80, "unit": "mph"}
